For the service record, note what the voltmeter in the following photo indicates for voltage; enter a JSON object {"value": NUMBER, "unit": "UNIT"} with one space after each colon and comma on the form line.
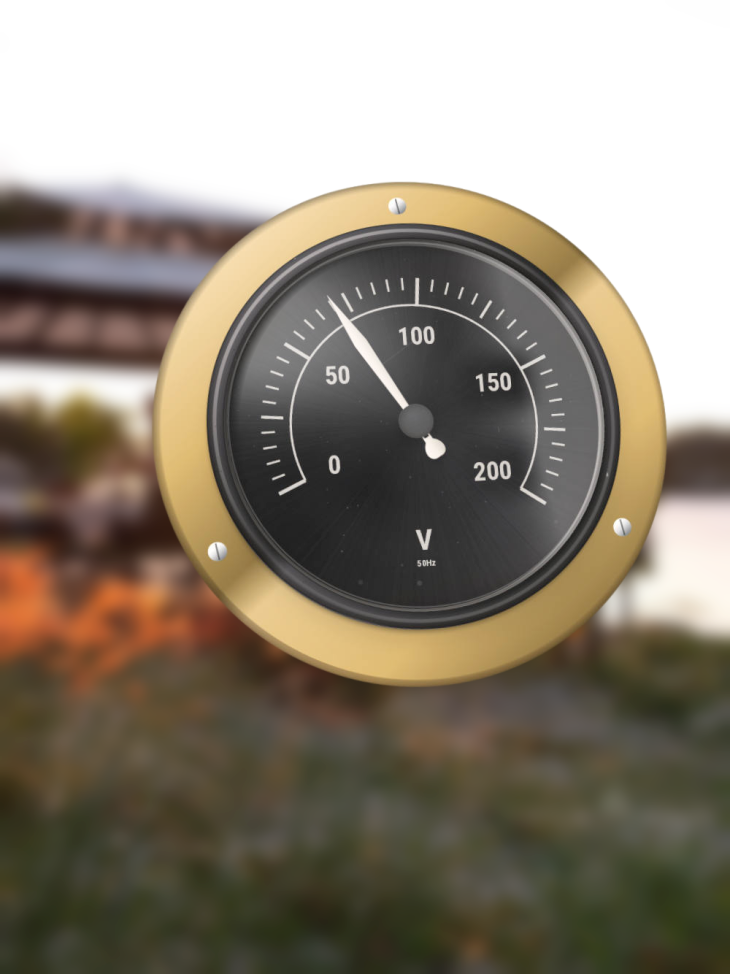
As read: {"value": 70, "unit": "V"}
